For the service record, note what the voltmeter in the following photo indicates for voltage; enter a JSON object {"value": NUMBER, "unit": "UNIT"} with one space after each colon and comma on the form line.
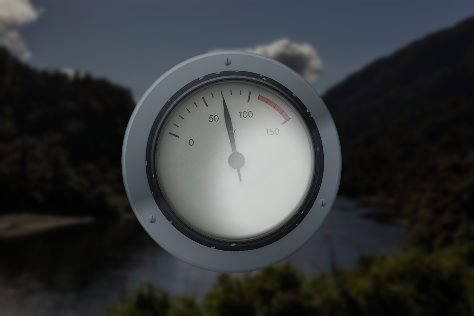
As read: {"value": 70, "unit": "V"}
